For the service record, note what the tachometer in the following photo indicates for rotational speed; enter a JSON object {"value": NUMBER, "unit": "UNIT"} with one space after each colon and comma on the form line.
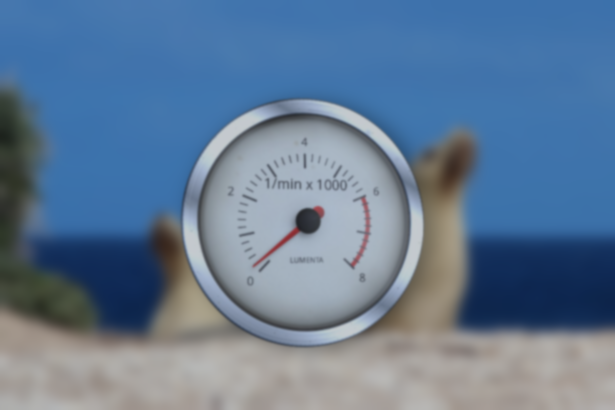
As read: {"value": 200, "unit": "rpm"}
